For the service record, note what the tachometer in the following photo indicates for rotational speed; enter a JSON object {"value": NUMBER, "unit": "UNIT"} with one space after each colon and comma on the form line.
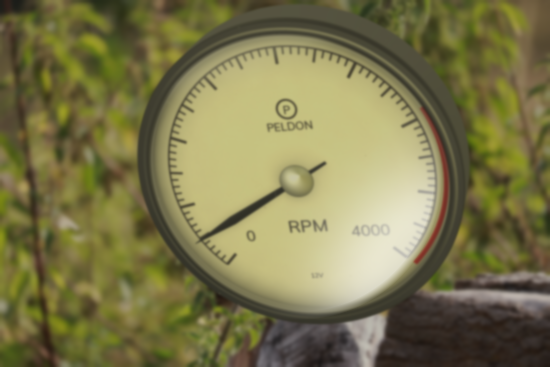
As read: {"value": 250, "unit": "rpm"}
